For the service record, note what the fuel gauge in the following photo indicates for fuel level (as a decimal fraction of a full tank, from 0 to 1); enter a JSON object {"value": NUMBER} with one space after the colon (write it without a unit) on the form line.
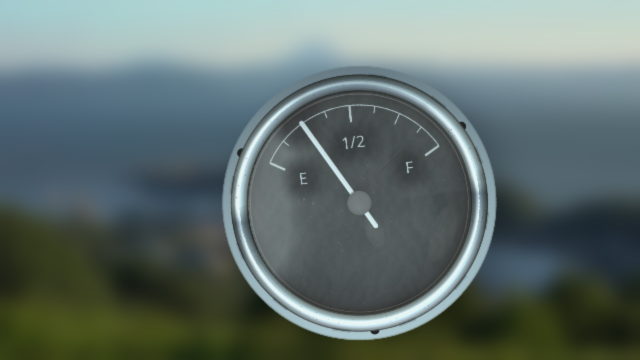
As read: {"value": 0.25}
